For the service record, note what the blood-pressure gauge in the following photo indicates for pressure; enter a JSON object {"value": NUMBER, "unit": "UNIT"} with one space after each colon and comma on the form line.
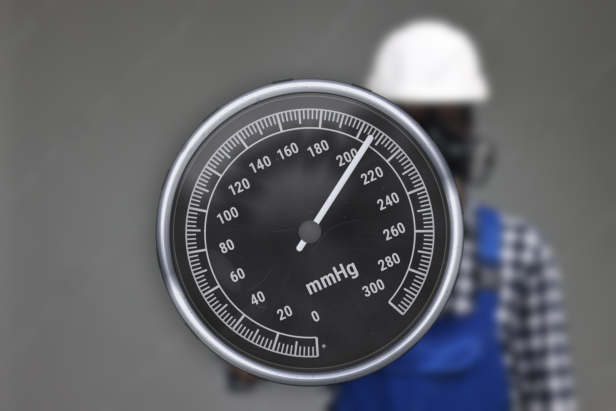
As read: {"value": 206, "unit": "mmHg"}
